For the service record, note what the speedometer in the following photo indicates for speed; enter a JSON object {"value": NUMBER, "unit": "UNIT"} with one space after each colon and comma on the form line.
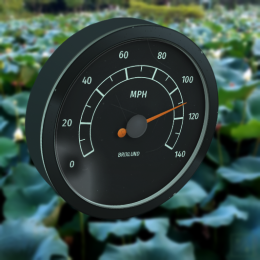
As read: {"value": 110, "unit": "mph"}
